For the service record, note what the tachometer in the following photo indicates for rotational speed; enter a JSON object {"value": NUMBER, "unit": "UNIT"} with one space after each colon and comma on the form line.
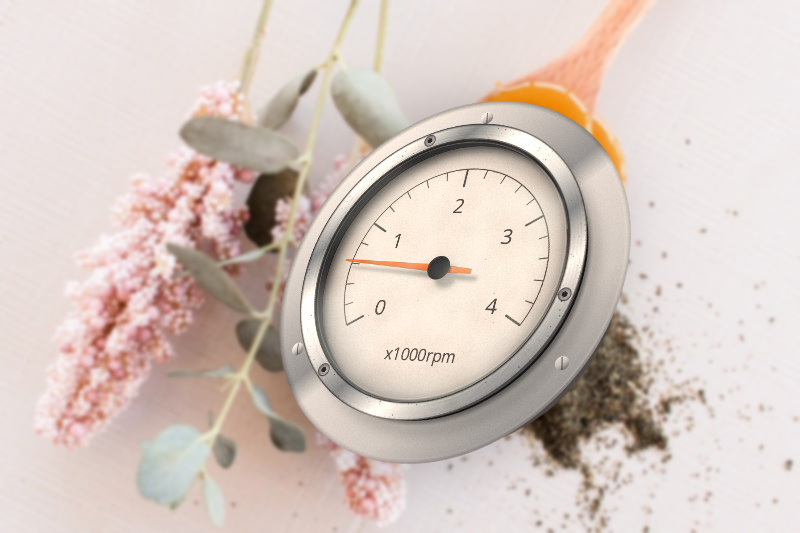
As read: {"value": 600, "unit": "rpm"}
